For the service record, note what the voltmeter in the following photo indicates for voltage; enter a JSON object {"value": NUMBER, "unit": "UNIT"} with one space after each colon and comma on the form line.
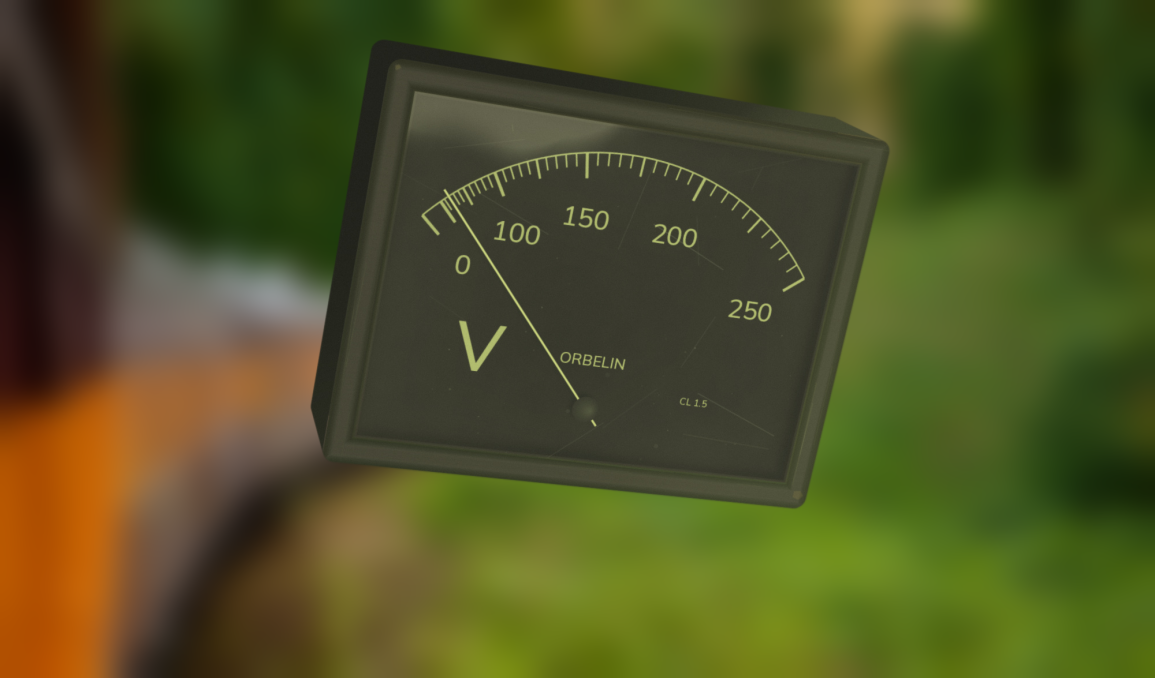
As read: {"value": 60, "unit": "V"}
